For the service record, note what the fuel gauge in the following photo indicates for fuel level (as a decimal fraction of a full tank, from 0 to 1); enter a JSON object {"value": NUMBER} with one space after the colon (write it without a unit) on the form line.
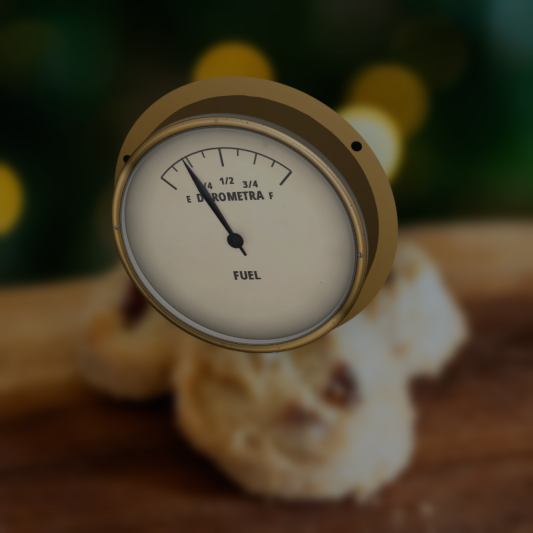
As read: {"value": 0.25}
